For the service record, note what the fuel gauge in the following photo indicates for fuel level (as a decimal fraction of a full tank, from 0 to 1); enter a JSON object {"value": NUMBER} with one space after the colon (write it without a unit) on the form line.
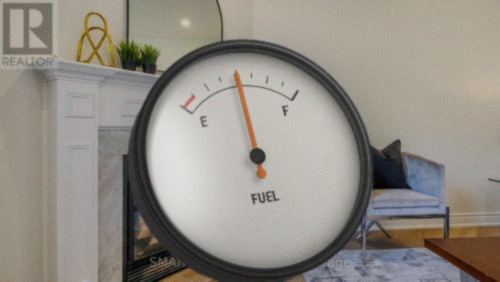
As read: {"value": 0.5}
